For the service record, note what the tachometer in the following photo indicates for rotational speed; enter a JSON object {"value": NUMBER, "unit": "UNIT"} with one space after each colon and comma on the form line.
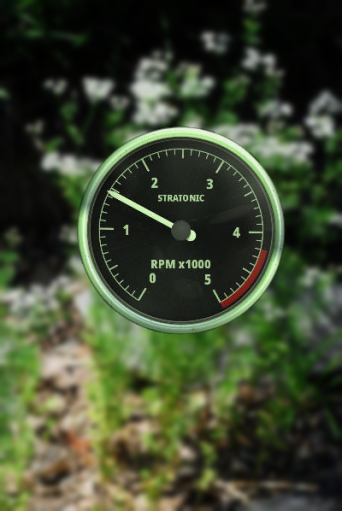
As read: {"value": 1450, "unit": "rpm"}
